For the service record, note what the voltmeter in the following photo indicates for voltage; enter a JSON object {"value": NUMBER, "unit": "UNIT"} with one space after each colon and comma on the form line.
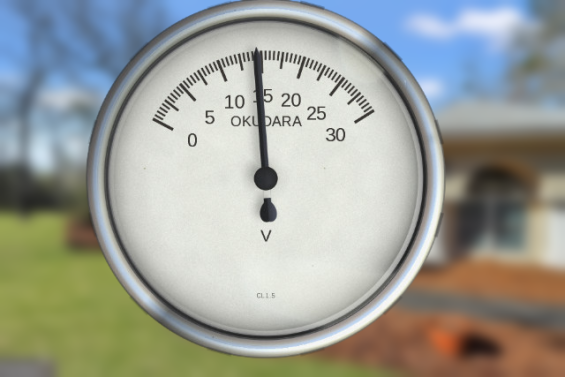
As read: {"value": 14.5, "unit": "V"}
